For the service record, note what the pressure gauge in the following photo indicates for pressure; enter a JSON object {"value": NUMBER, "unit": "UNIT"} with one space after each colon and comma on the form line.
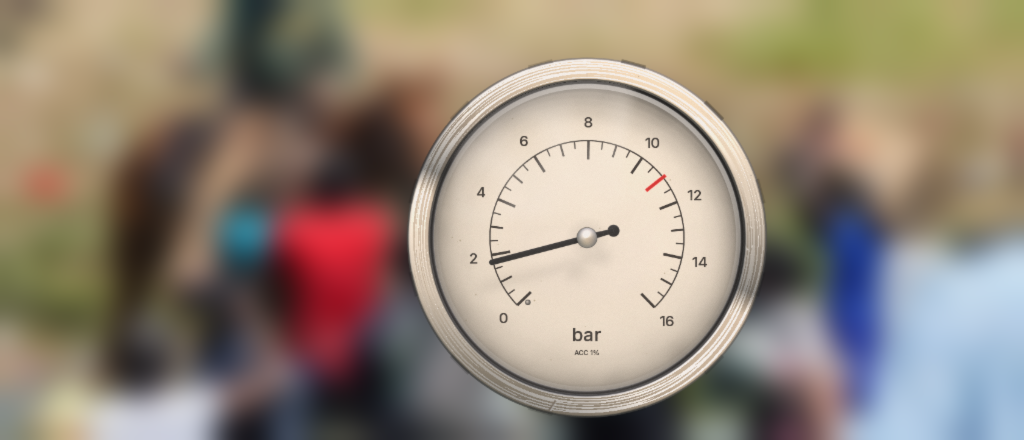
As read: {"value": 1.75, "unit": "bar"}
